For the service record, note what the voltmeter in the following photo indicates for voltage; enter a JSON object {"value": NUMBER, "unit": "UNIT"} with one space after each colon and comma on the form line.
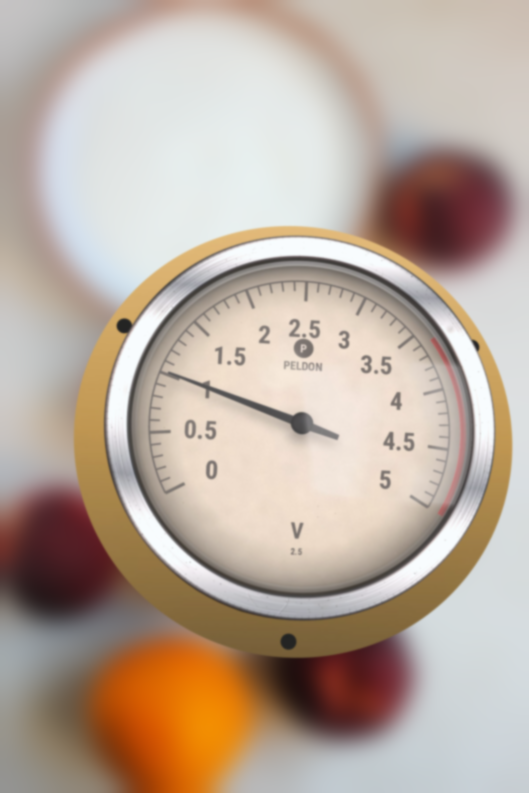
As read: {"value": 1, "unit": "V"}
